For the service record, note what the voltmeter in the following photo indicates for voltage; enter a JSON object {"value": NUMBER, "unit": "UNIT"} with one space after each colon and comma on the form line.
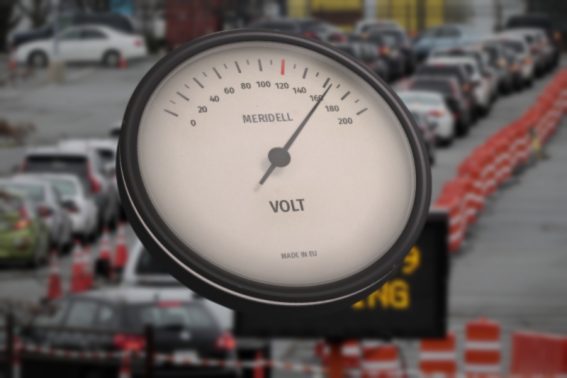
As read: {"value": 165, "unit": "V"}
